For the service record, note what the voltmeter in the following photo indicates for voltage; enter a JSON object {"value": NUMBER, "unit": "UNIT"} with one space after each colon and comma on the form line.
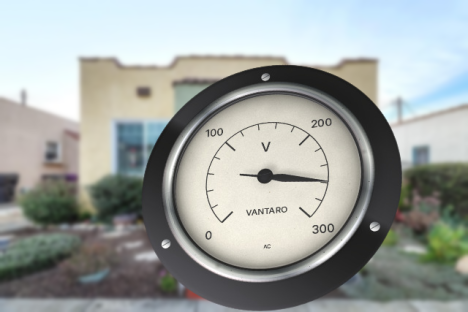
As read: {"value": 260, "unit": "V"}
